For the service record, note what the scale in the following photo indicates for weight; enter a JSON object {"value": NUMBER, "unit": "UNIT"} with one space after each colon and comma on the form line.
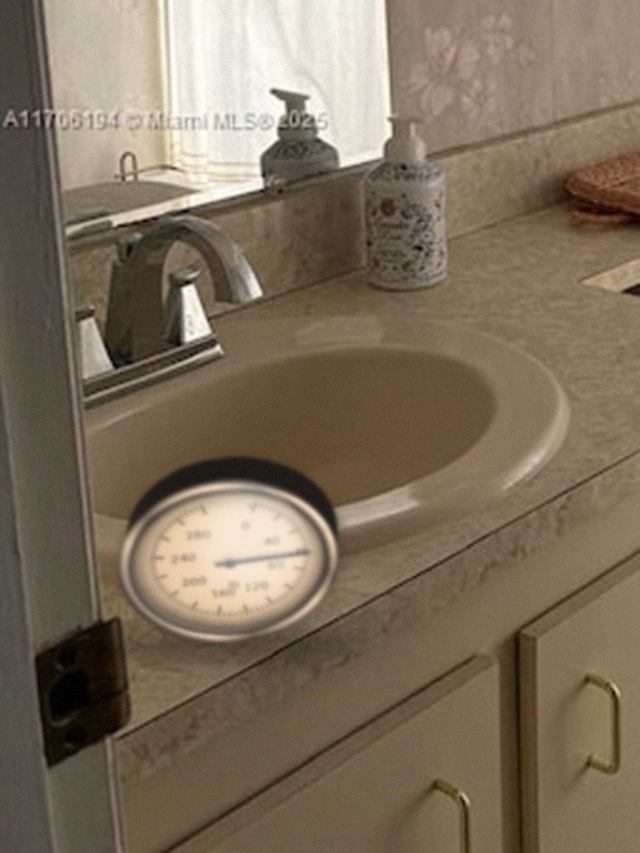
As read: {"value": 60, "unit": "lb"}
